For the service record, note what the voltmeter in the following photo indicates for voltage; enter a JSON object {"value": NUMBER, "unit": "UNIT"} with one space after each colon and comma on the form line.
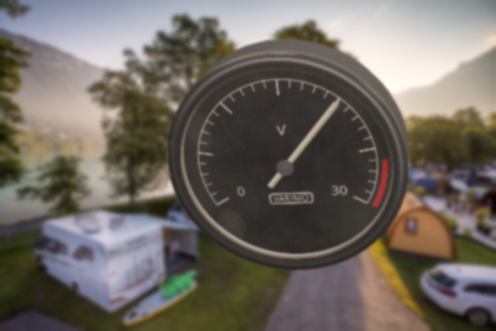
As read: {"value": 20, "unit": "V"}
